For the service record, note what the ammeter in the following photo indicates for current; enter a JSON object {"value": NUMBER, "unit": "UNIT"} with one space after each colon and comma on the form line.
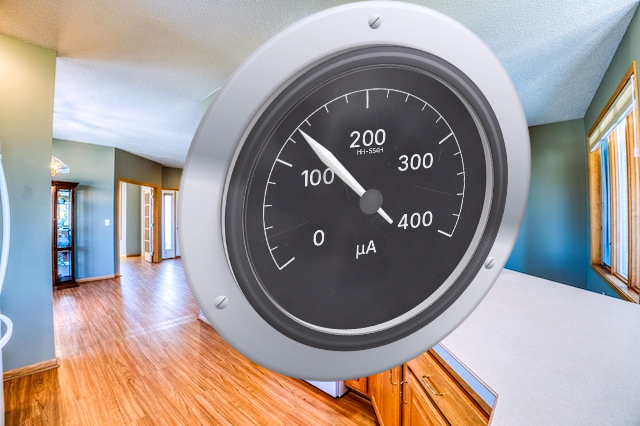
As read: {"value": 130, "unit": "µA"}
